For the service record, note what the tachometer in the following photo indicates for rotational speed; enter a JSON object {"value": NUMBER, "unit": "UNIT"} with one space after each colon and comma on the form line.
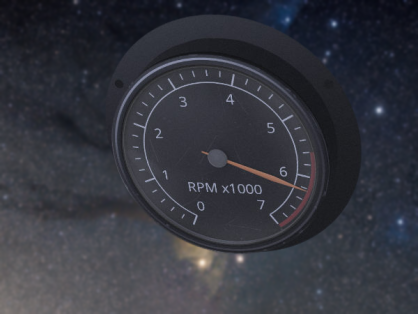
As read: {"value": 6200, "unit": "rpm"}
